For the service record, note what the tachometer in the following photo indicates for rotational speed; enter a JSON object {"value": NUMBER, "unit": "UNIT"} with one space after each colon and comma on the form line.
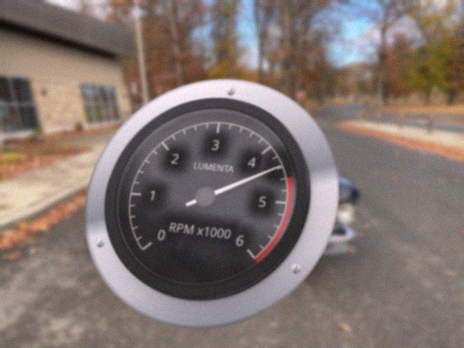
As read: {"value": 4400, "unit": "rpm"}
